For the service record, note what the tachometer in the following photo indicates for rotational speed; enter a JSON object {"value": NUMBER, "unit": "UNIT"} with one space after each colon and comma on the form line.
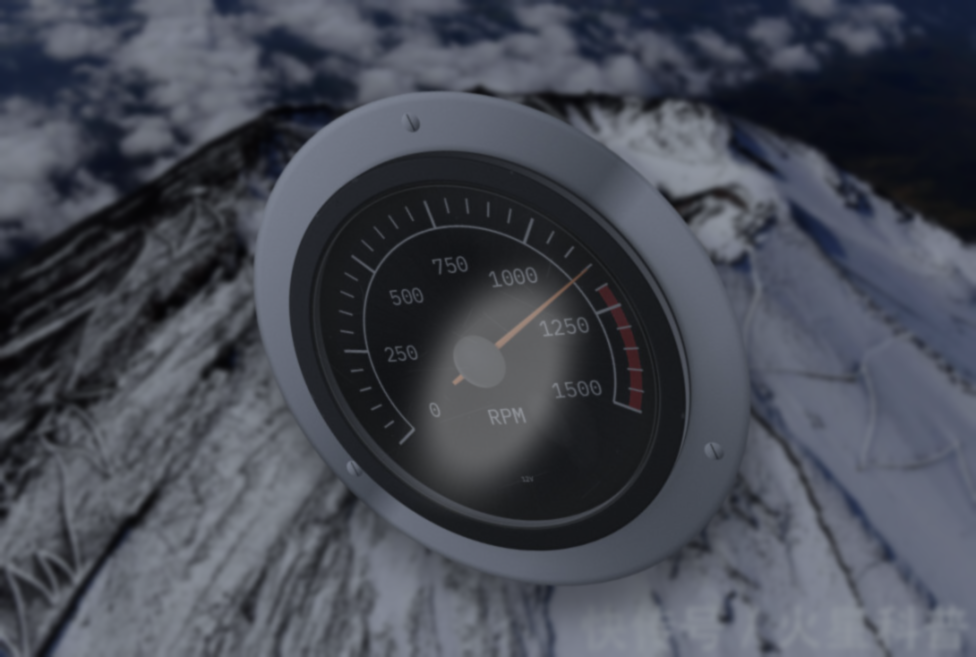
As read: {"value": 1150, "unit": "rpm"}
